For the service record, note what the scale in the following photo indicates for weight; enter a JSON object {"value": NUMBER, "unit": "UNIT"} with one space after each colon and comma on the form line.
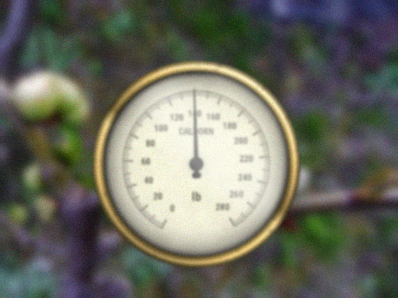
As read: {"value": 140, "unit": "lb"}
